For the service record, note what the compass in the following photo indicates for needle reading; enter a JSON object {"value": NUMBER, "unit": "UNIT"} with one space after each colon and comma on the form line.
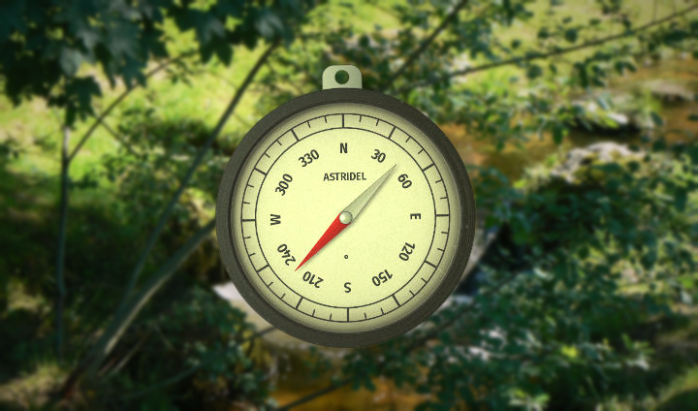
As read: {"value": 225, "unit": "°"}
